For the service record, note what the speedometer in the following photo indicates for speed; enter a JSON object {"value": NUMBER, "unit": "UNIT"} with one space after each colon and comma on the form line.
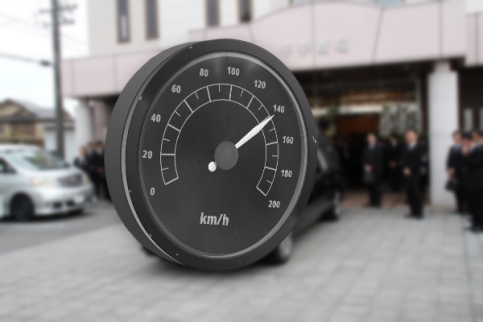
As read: {"value": 140, "unit": "km/h"}
